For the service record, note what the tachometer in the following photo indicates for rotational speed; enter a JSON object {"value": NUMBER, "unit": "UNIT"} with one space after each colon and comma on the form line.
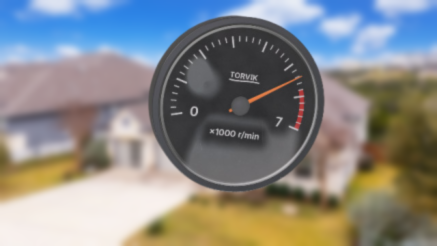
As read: {"value": 5400, "unit": "rpm"}
